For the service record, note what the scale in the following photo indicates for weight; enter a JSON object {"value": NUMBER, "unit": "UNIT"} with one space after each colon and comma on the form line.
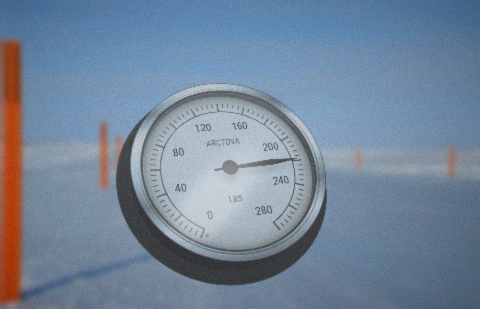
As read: {"value": 220, "unit": "lb"}
